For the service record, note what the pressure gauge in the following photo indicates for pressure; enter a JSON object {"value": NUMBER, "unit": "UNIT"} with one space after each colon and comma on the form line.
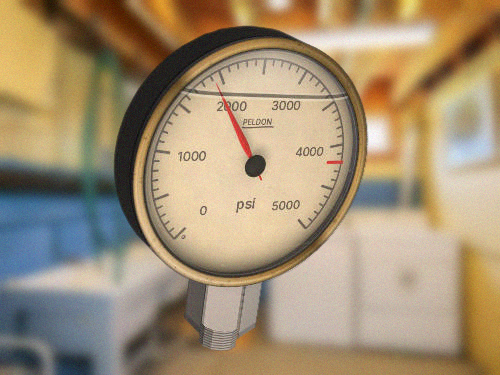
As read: {"value": 1900, "unit": "psi"}
